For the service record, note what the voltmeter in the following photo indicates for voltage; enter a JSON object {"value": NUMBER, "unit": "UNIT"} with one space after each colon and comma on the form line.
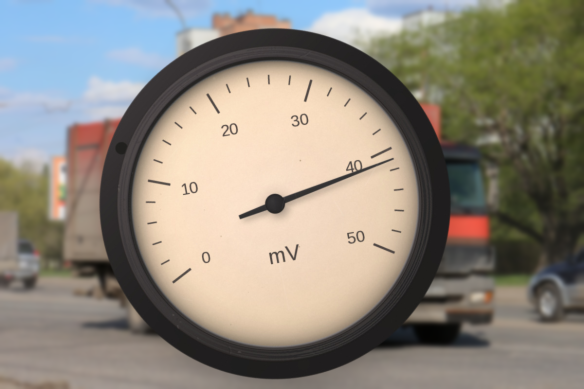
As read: {"value": 41, "unit": "mV"}
